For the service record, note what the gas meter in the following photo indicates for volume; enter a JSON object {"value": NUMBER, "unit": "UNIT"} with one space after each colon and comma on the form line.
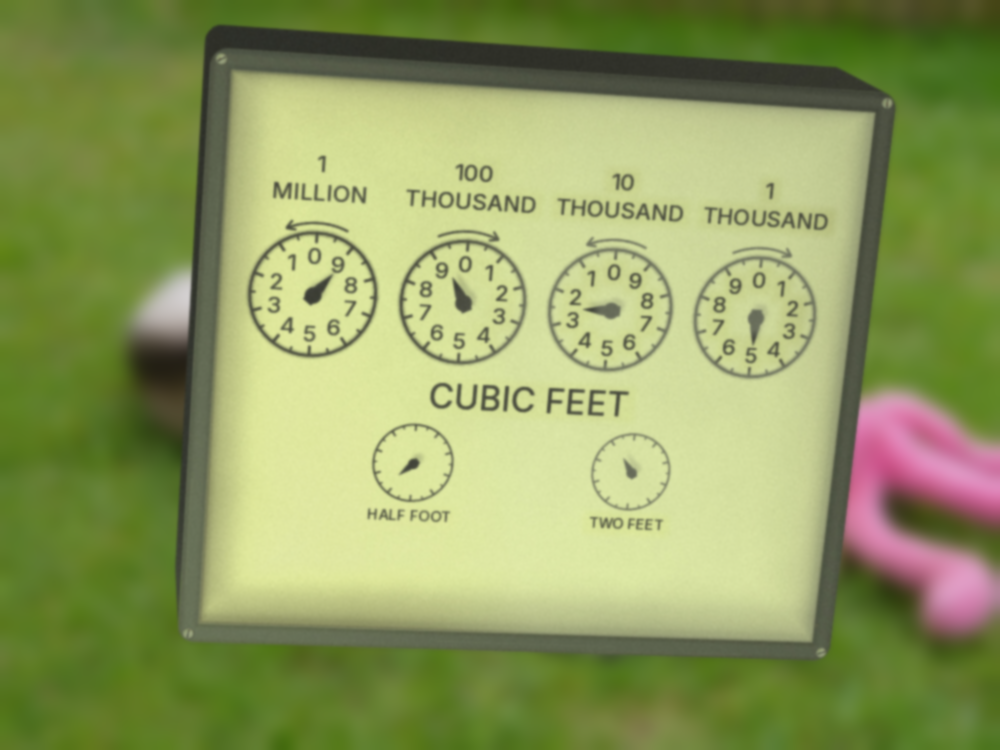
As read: {"value": 892500, "unit": "ft³"}
